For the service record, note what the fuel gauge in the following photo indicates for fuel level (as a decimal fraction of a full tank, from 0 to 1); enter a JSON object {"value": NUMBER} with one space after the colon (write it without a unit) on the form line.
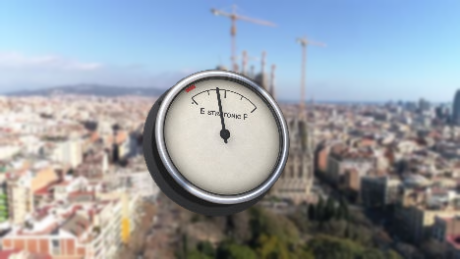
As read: {"value": 0.375}
